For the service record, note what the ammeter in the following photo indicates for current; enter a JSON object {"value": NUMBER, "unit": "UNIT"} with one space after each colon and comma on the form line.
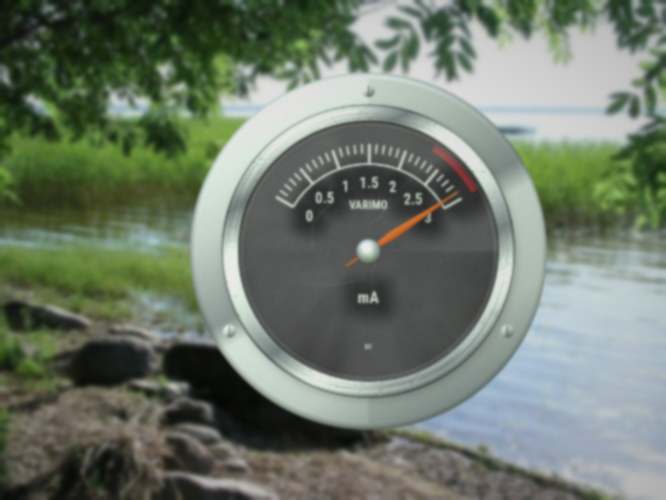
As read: {"value": 2.9, "unit": "mA"}
